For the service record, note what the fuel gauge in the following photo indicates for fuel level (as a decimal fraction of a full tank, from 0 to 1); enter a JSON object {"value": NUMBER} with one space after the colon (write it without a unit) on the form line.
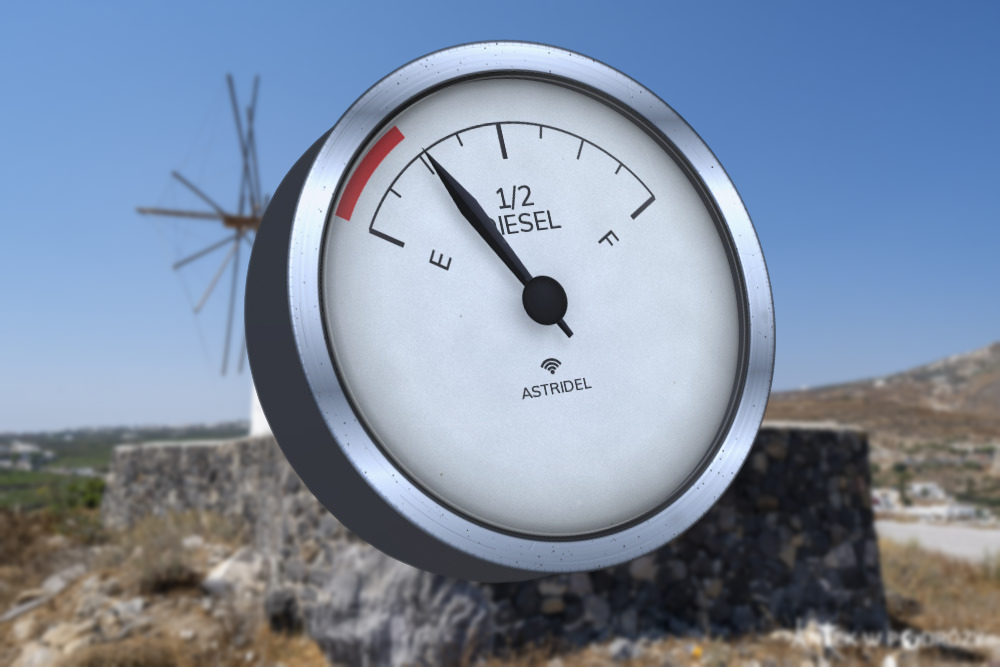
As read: {"value": 0.25}
